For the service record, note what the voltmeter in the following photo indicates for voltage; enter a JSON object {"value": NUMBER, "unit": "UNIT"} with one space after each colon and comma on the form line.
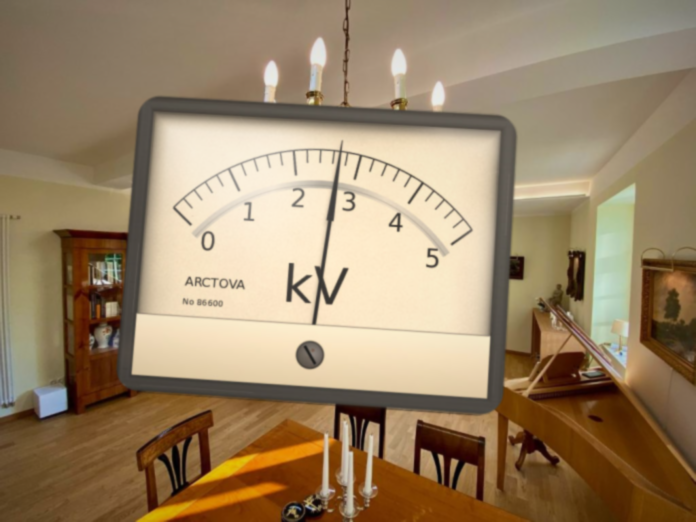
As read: {"value": 2.7, "unit": "kV"}
